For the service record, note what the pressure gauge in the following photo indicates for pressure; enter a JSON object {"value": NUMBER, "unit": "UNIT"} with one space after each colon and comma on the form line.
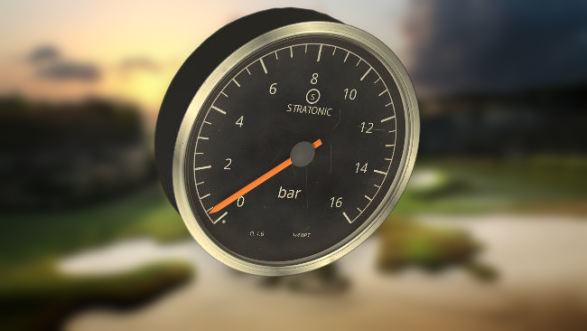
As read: {"value": 0.5, "unit": "bar"}
